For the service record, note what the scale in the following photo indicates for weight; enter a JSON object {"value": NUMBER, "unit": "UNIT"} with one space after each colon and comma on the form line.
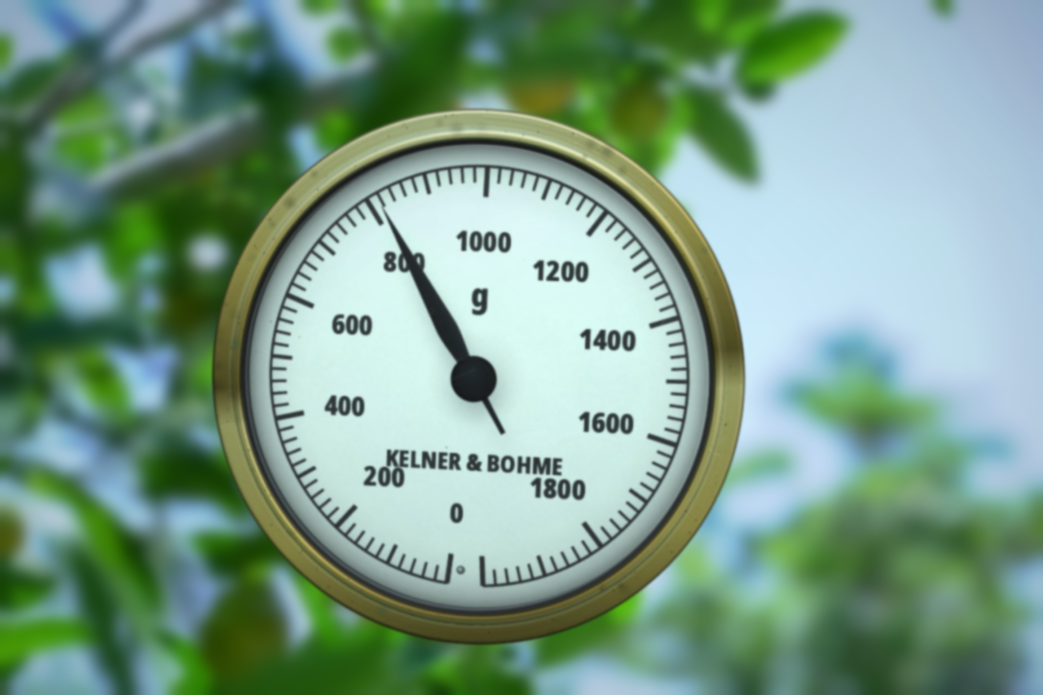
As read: {"value": 820, "unit": "g"}
